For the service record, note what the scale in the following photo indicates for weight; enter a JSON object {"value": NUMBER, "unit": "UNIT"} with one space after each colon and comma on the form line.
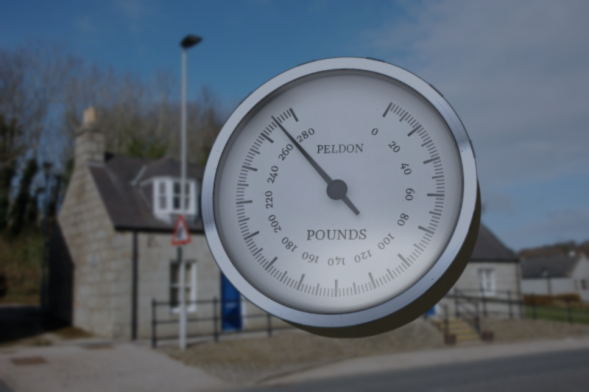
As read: {"value": 270, "unit": "lb"}
